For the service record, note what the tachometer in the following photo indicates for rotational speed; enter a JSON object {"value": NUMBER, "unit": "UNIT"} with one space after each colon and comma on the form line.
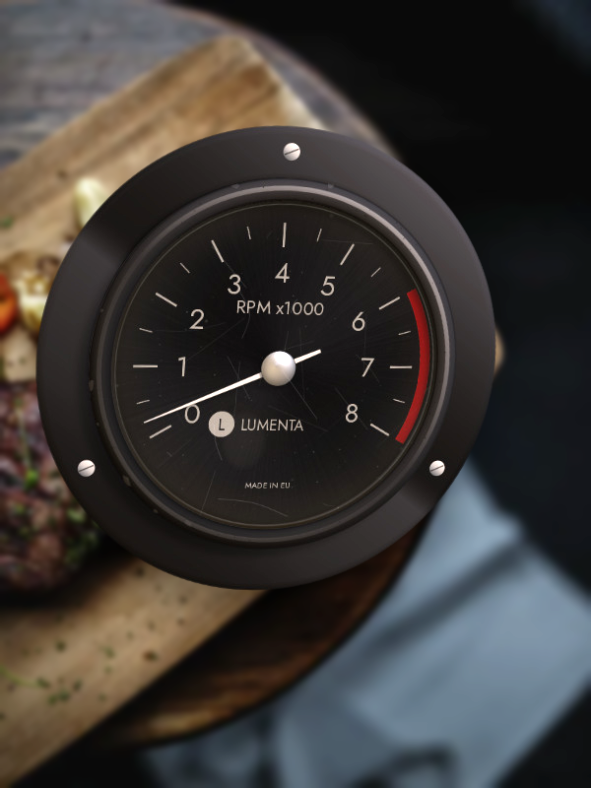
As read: {"value": 250, "unit": "rpm"}
